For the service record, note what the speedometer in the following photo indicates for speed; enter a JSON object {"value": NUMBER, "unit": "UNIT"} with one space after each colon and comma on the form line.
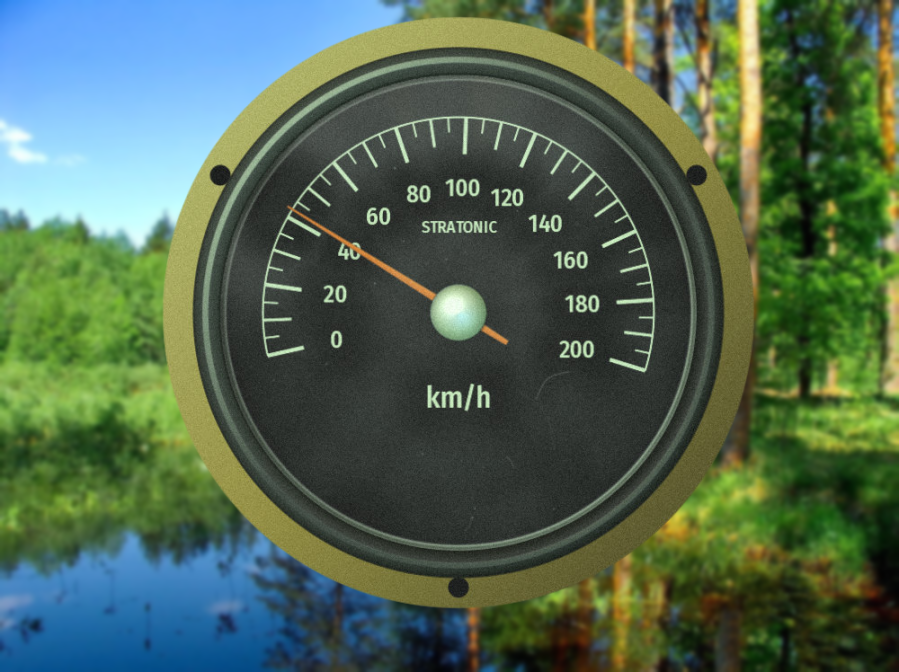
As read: {"value": 42.5, "unit": "km/h"}
